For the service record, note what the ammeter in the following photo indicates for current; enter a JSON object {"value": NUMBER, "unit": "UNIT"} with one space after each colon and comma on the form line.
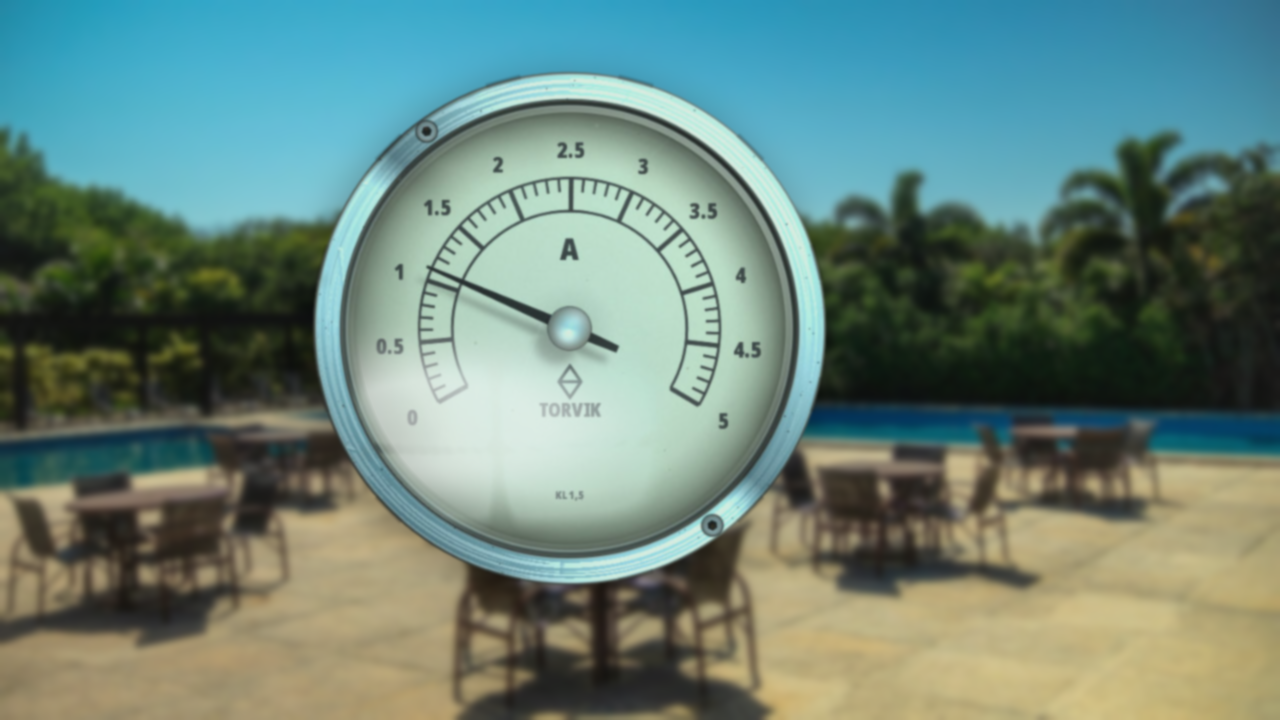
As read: {"value": 1.1, "unit": "A"}
